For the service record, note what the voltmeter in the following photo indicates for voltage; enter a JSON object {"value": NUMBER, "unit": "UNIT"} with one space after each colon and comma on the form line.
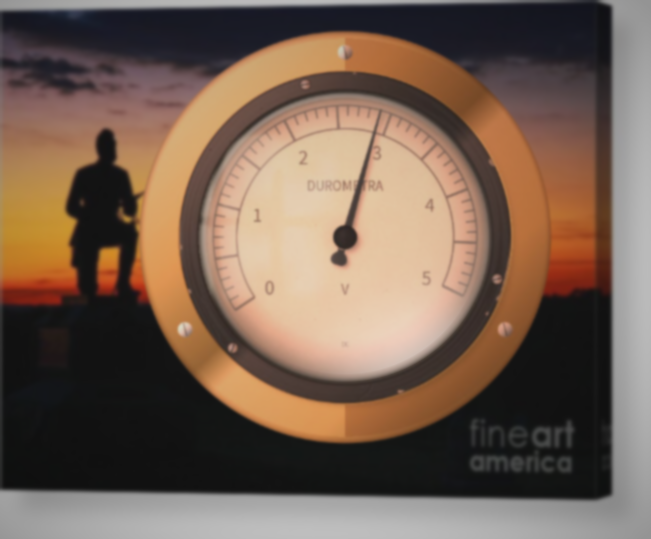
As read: {"value": 2.9, "unit": "V"}
